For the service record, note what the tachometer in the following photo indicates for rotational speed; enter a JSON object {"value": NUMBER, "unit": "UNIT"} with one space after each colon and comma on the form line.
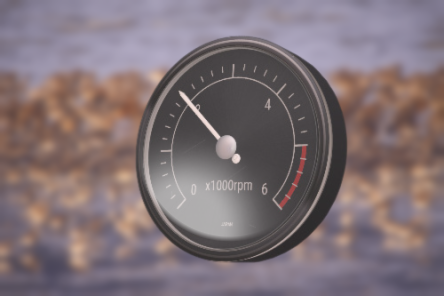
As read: {"value": 2000, "unit": "rpm"}
